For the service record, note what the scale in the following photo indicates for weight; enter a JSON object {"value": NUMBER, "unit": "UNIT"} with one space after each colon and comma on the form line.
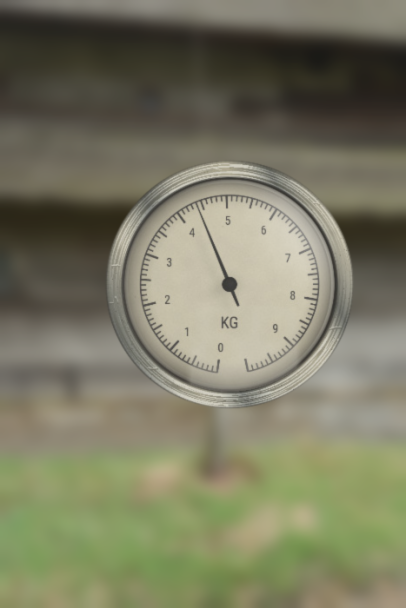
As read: {"value": 4.4, "unit": "kg"}
